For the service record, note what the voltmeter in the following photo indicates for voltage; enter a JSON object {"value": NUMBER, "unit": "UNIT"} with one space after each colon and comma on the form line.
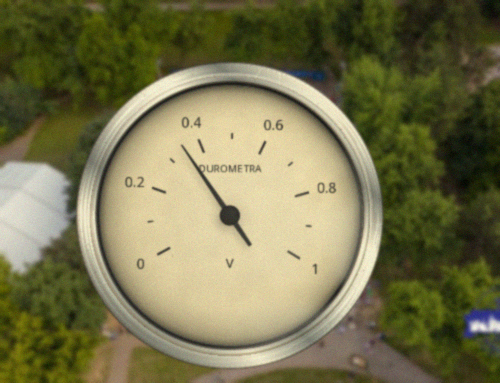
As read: {"value": 0.35, "unit": "V"}
